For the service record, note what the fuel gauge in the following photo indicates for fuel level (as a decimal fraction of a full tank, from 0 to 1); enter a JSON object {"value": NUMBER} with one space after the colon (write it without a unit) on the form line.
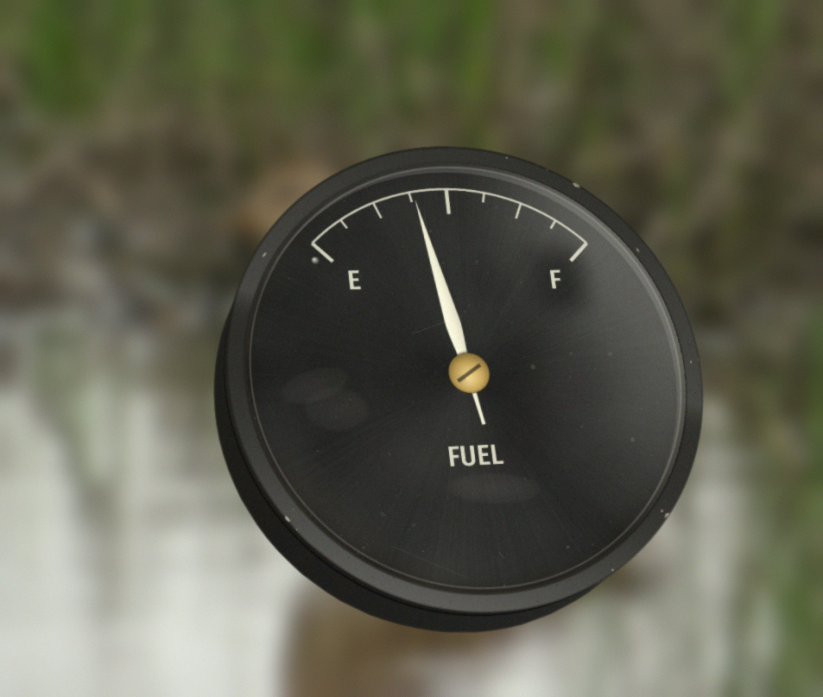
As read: {"value": 0.375}
